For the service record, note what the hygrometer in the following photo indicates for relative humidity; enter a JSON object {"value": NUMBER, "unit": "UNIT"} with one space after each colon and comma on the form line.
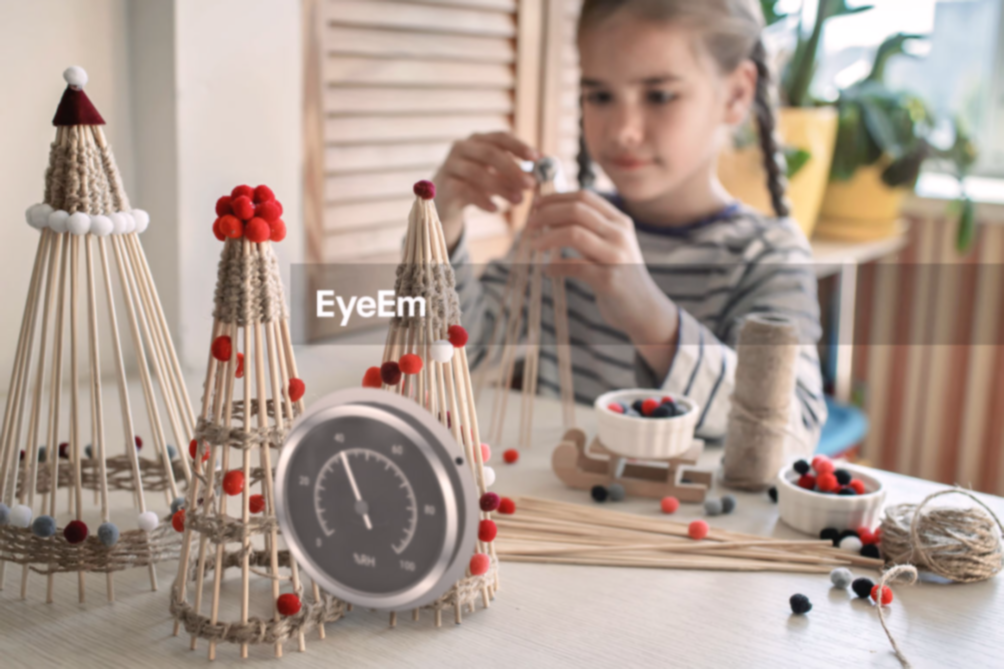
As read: {"value": 40, "unit": "%"}
